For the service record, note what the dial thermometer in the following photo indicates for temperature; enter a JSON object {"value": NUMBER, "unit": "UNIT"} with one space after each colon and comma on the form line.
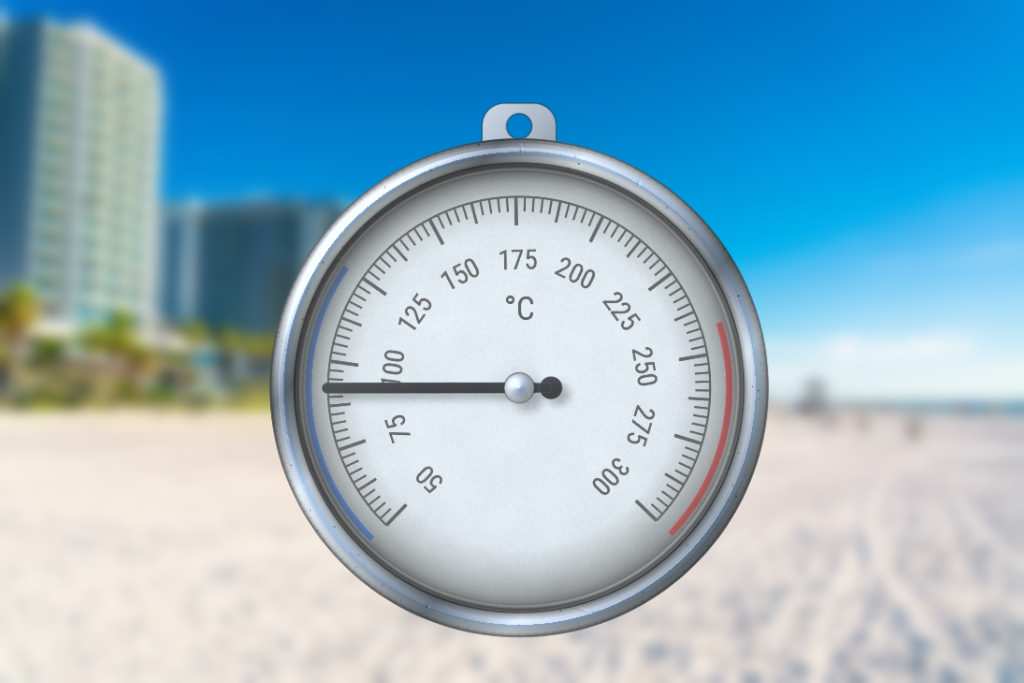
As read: {"value": 92.5, "unit": "°C"}
